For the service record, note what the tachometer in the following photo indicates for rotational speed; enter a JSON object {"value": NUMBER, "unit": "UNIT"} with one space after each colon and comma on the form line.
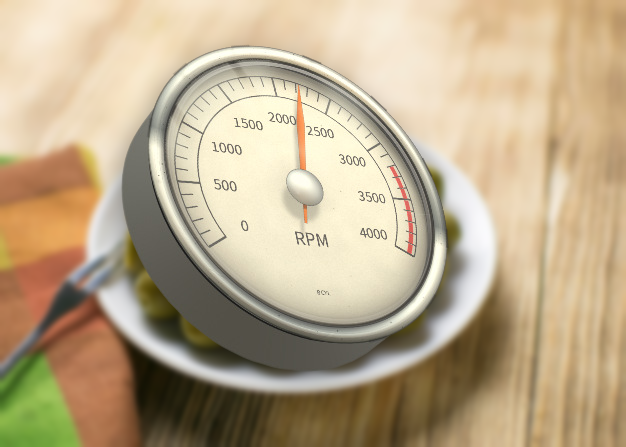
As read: {"value": 2200, "unit": "rpm"}
